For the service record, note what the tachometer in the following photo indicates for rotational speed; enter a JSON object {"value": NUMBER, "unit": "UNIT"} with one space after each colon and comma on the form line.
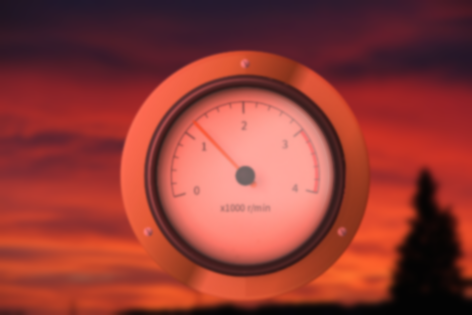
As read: {"value": 1200, "unit": "rpm"}
